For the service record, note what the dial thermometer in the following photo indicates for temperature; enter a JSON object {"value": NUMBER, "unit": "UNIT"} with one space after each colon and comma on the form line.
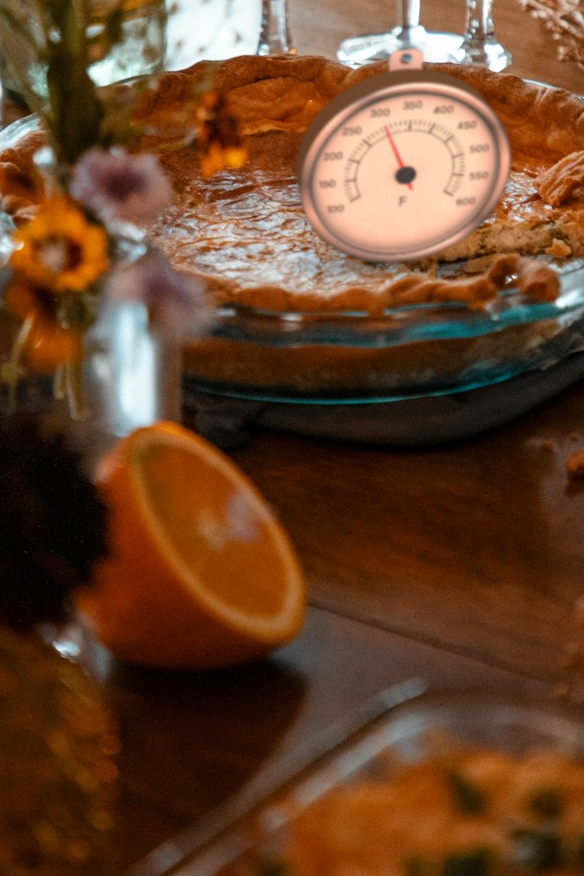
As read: {"value": 300, "unit": "°F"}
